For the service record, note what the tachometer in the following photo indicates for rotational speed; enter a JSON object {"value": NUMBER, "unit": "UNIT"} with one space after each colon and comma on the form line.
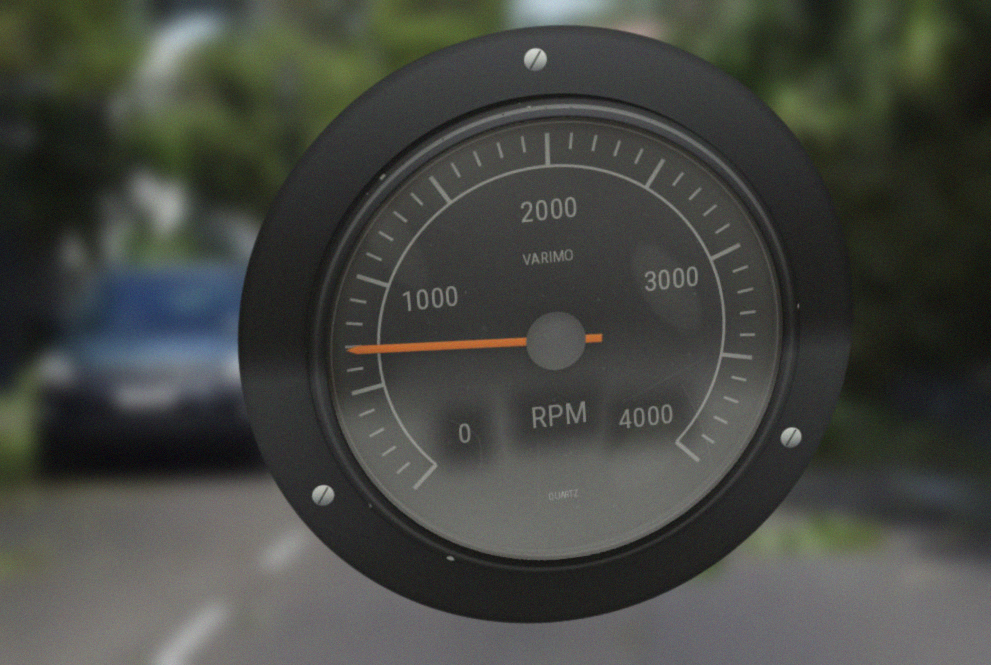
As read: {"value": 700, "unit": "rpm"}
